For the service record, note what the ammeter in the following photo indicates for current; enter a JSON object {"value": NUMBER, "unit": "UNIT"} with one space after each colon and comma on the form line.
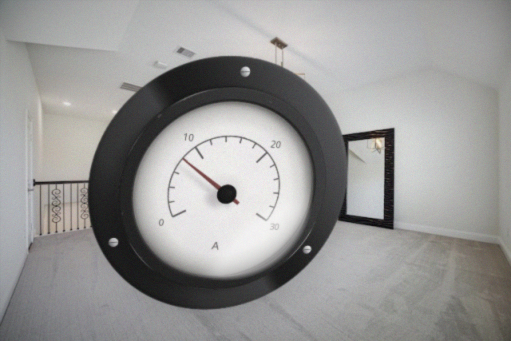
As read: {"value": 8, "unit": "A"}
